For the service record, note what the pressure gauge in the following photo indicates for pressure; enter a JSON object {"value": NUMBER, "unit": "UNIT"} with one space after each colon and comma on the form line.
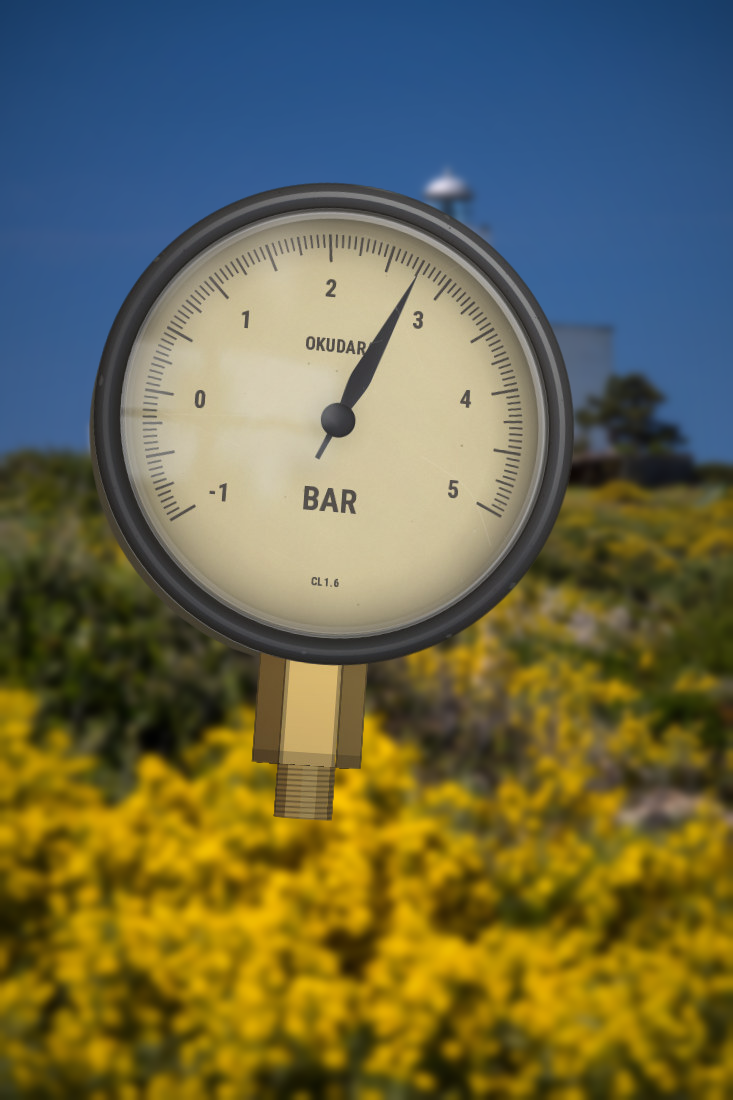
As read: {"value": 2.75, "unit": "bar"}
